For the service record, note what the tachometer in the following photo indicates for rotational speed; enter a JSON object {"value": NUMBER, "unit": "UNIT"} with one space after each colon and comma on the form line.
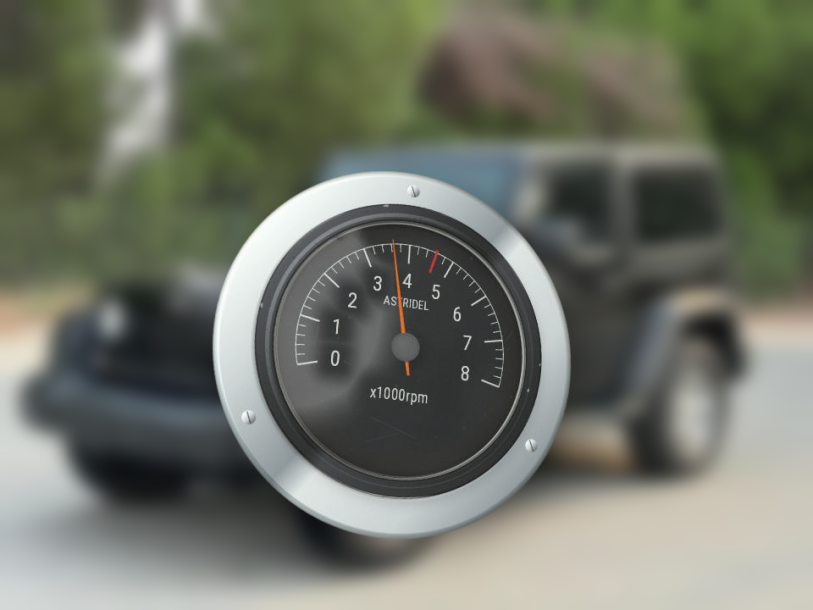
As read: {"value": 3600, "unit": "rpm"}
